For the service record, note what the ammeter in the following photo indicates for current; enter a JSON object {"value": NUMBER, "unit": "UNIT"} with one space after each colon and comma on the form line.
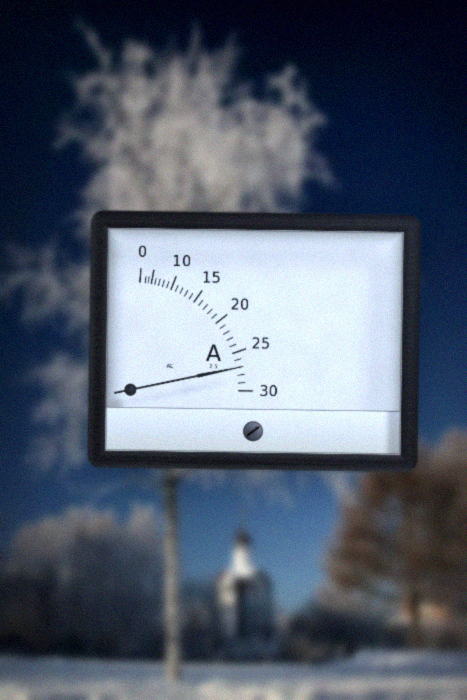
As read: {"value": 27, "unit": "A"}
